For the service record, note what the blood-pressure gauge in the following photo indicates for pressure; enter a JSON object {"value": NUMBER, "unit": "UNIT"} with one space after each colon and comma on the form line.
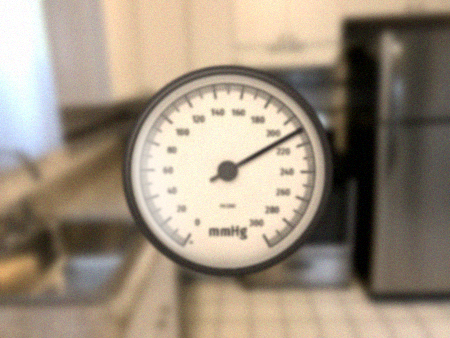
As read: {"value": 210, "unit": "mmHg"}
